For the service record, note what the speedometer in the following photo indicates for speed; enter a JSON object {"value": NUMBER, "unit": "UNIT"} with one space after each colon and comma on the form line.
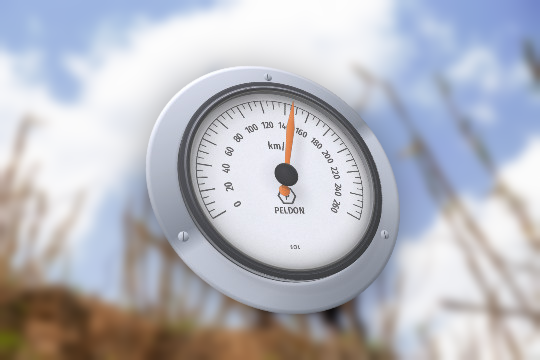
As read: {"value": 145, "unit": "km/h"}
